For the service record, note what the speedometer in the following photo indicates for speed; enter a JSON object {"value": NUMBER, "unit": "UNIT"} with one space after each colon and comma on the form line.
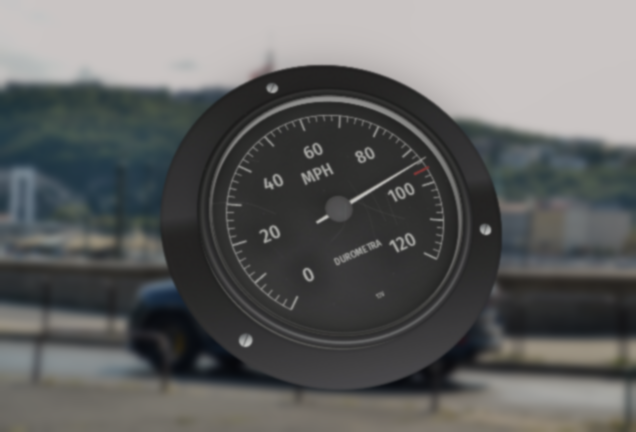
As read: {"value": 94, "unit": "mph"}
